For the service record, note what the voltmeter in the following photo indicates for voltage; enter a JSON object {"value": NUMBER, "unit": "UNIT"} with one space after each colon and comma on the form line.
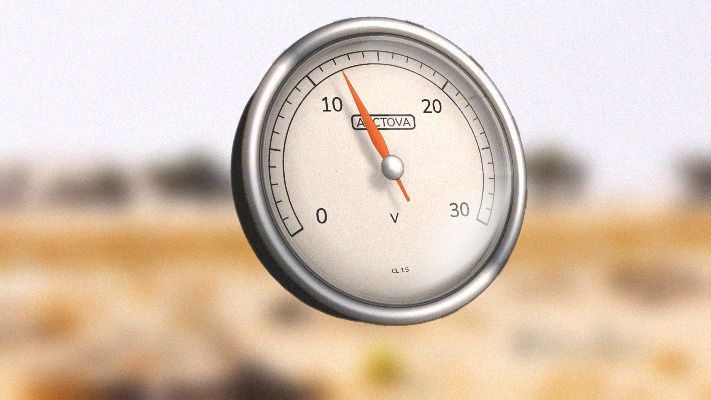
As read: {"value": 12, "unit": "V"}
